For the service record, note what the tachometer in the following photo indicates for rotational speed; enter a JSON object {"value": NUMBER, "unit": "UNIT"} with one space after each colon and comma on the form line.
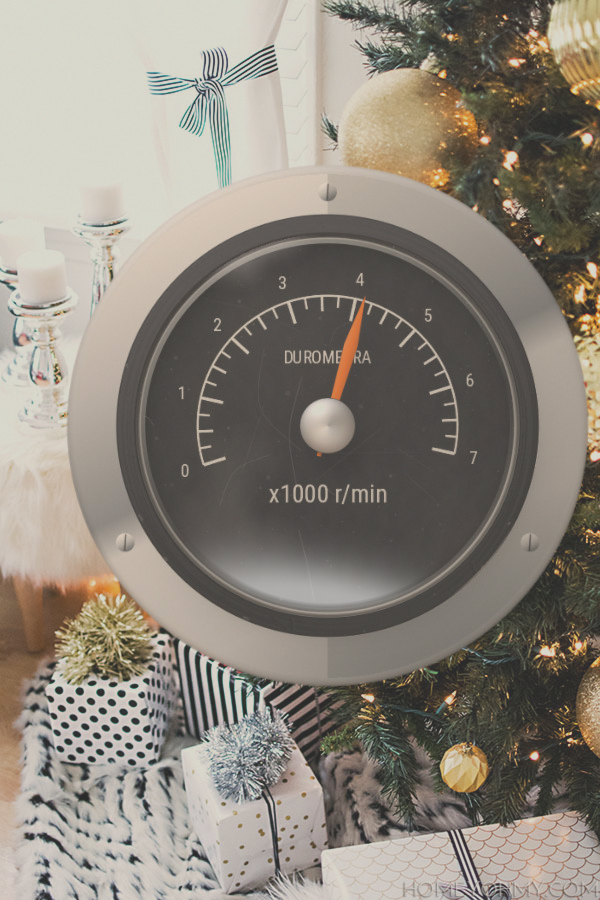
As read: {"value": 4125, "unit": "rpm"}
